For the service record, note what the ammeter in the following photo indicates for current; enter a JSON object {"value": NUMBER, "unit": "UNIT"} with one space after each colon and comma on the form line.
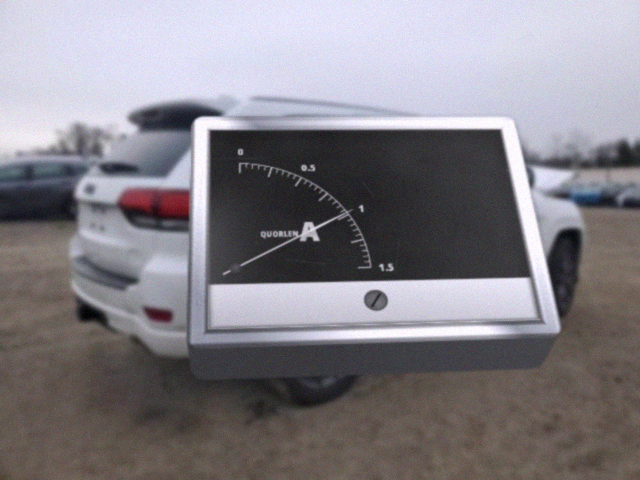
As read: {"value": 1, "unit": "A"}
